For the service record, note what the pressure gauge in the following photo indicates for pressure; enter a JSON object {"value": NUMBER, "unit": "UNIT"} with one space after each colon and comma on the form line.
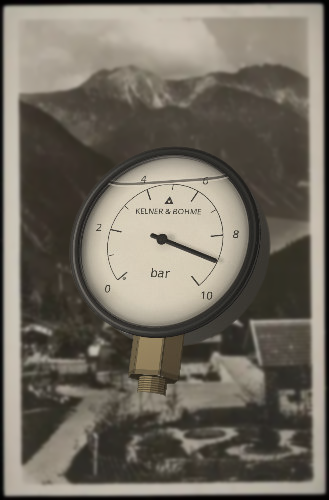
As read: {"value": 9, "unit": "bar"}
